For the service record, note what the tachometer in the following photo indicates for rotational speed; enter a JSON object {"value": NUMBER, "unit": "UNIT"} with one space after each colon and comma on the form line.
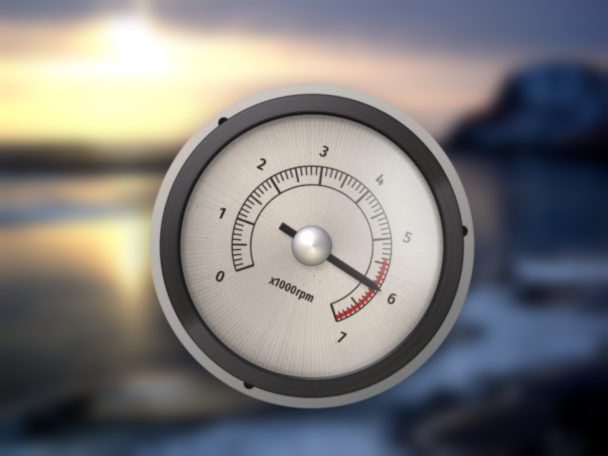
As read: {"value": 6000, "unit": "rpm"}
